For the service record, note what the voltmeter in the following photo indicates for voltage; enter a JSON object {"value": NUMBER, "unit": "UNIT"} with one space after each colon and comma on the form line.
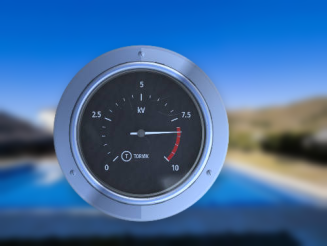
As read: {"value": 8.25, "unit": "kV"}
